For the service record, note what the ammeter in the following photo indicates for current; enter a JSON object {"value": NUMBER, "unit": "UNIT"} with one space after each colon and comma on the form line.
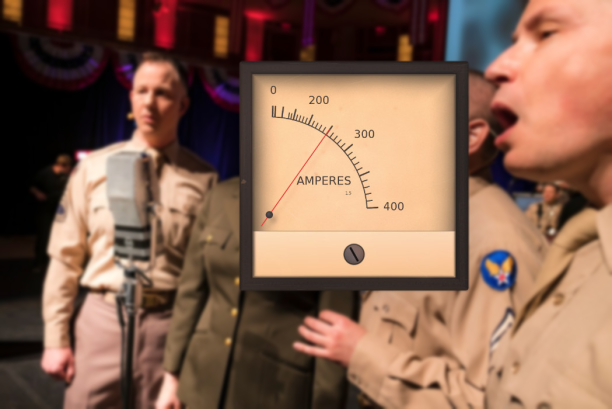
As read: {"value": 250, "unit": "A"}
